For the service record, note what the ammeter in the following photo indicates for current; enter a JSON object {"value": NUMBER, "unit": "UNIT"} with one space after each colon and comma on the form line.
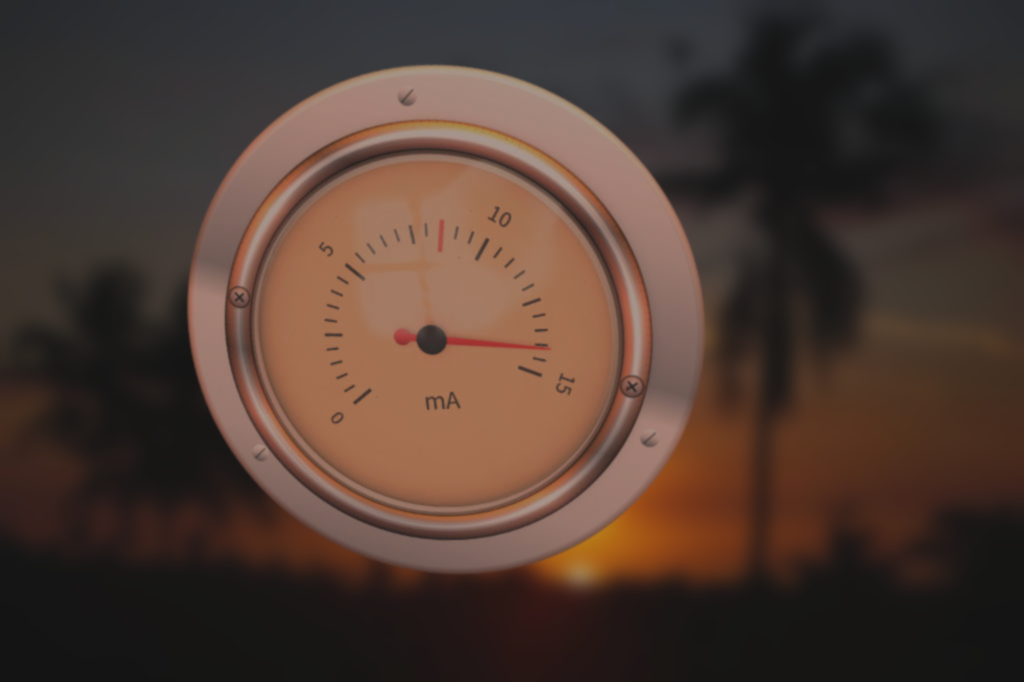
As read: {"value": 14, "unit": "mA"}
